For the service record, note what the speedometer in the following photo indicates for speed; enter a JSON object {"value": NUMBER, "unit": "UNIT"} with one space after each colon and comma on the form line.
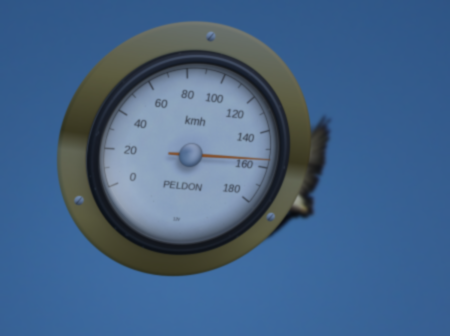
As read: {"value": 155, "unit": "km/h"}
